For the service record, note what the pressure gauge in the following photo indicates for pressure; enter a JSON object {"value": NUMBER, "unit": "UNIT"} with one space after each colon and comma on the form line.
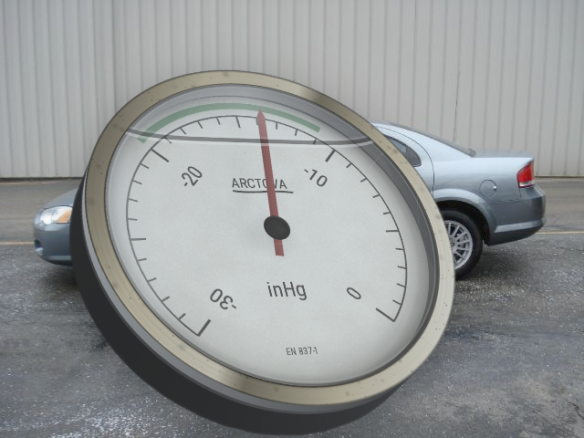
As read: {"value": -14, "unit": "inHg"}
